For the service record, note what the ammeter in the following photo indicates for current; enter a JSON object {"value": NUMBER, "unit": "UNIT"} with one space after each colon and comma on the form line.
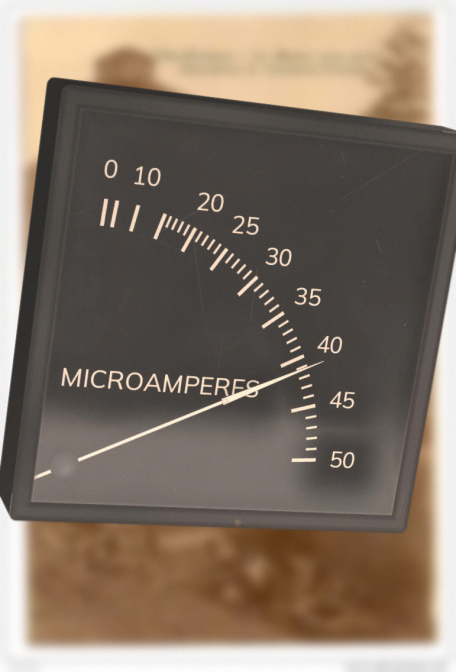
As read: {"value": 41, "unit": "µA"}
